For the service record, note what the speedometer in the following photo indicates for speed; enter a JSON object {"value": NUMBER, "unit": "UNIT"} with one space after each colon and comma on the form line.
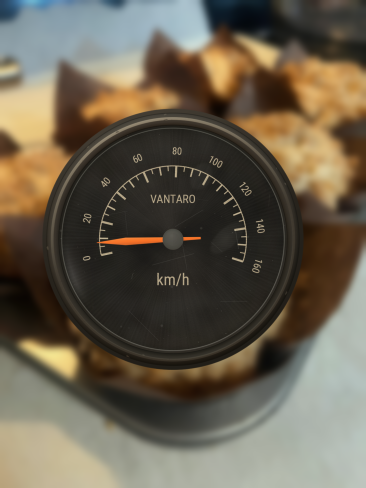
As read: {"value": 7.5, "unit": "km/h"}
